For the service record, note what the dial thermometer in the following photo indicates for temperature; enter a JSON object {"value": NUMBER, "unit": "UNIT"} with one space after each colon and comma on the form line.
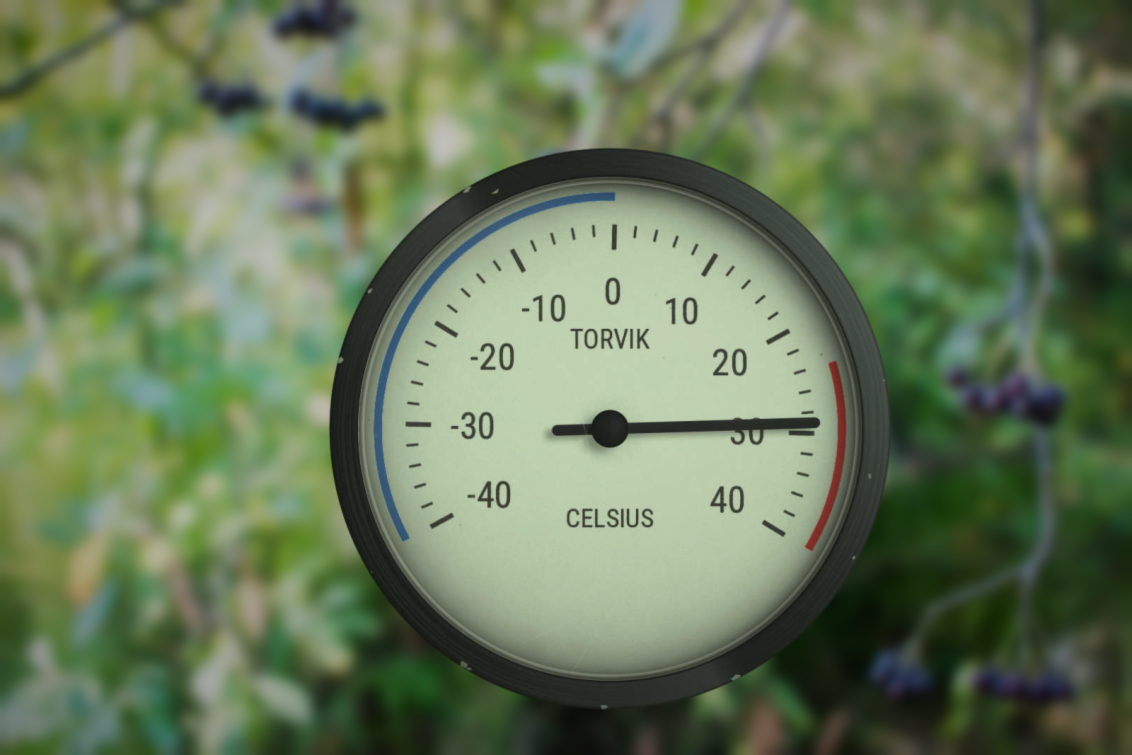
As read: {"value": 29, "unit": "°C"}
